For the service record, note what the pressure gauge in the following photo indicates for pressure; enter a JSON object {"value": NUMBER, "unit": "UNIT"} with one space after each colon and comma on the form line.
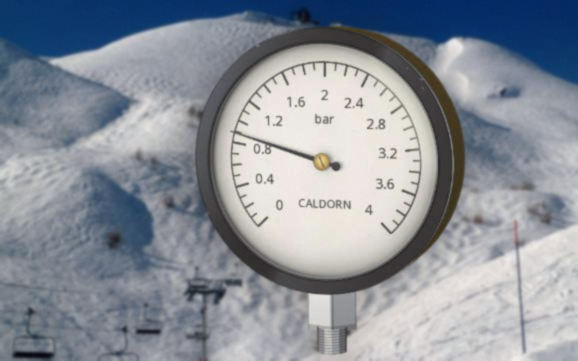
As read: {"value": 0.9, "unit": "bar"}
